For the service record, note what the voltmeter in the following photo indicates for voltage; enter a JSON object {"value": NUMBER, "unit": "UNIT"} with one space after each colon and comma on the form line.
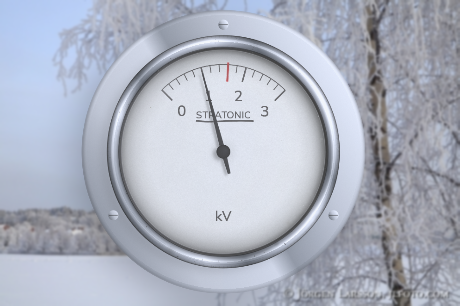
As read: {"value": 1, "unit": "kV"}
